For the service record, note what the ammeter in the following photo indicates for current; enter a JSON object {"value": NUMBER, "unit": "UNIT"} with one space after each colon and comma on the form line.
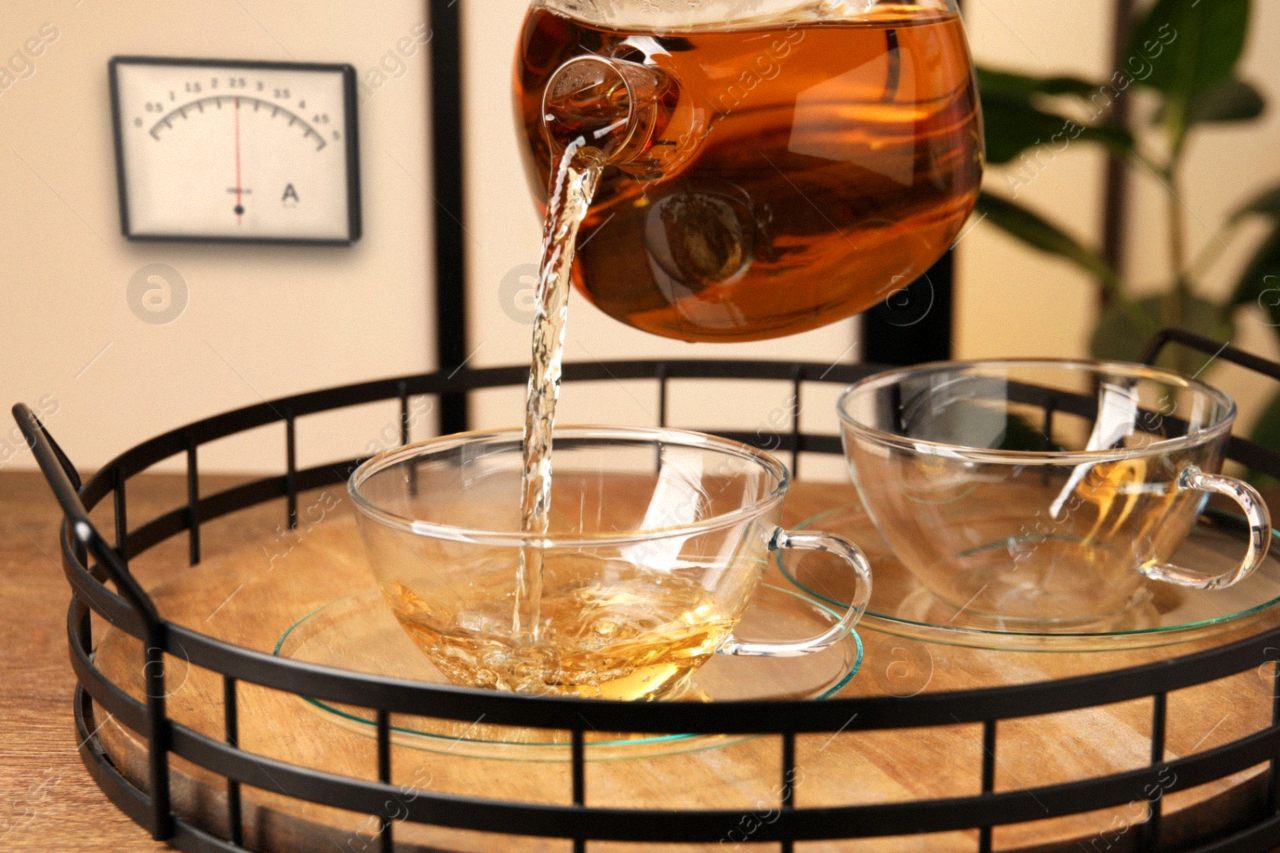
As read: {"value": 2.5, "unit": "A"}
